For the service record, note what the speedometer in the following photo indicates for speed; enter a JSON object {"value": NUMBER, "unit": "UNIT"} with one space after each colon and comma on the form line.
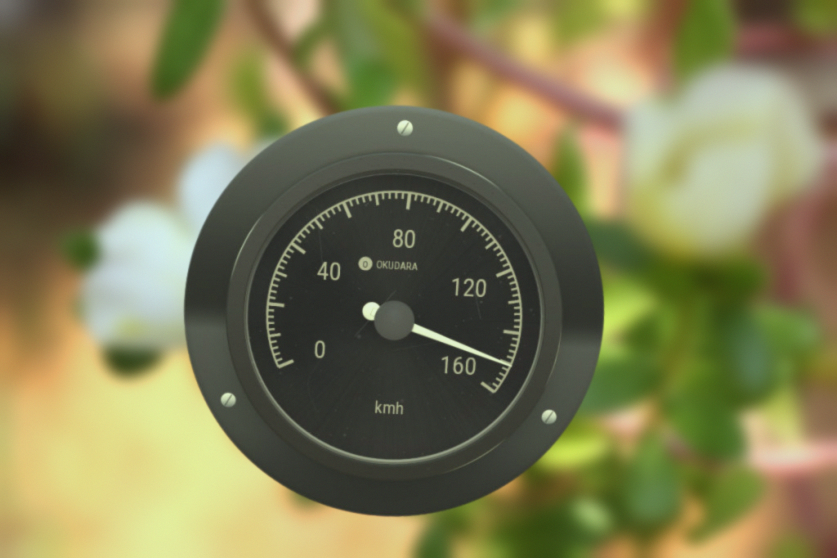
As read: {"value": 150, "unit": "km/h"}
